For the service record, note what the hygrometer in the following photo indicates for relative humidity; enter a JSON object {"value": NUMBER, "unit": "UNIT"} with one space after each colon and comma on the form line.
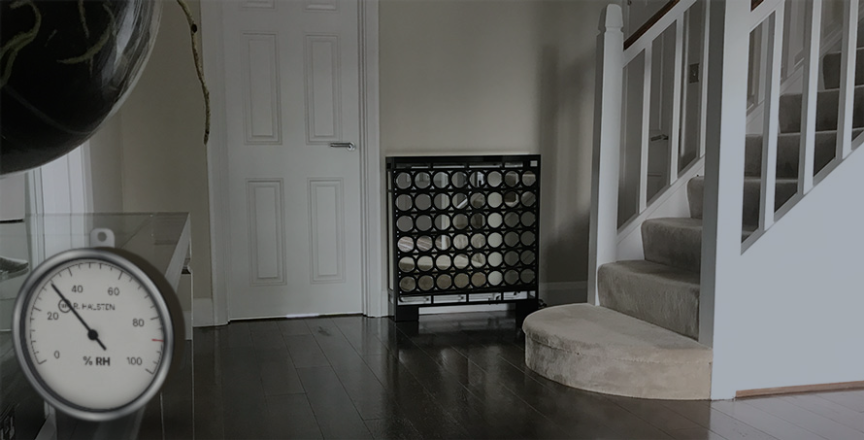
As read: {"value": 32, "unit": "%"}
